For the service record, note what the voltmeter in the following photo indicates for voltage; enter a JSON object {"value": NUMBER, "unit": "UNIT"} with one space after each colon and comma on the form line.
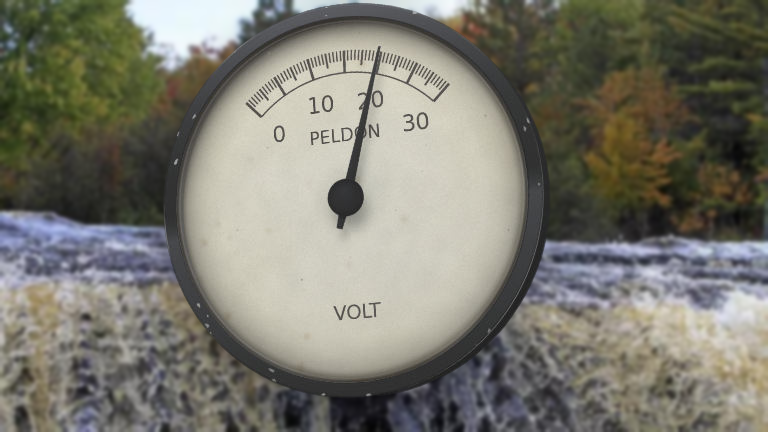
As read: {"value": 20, "unit": "V"}
